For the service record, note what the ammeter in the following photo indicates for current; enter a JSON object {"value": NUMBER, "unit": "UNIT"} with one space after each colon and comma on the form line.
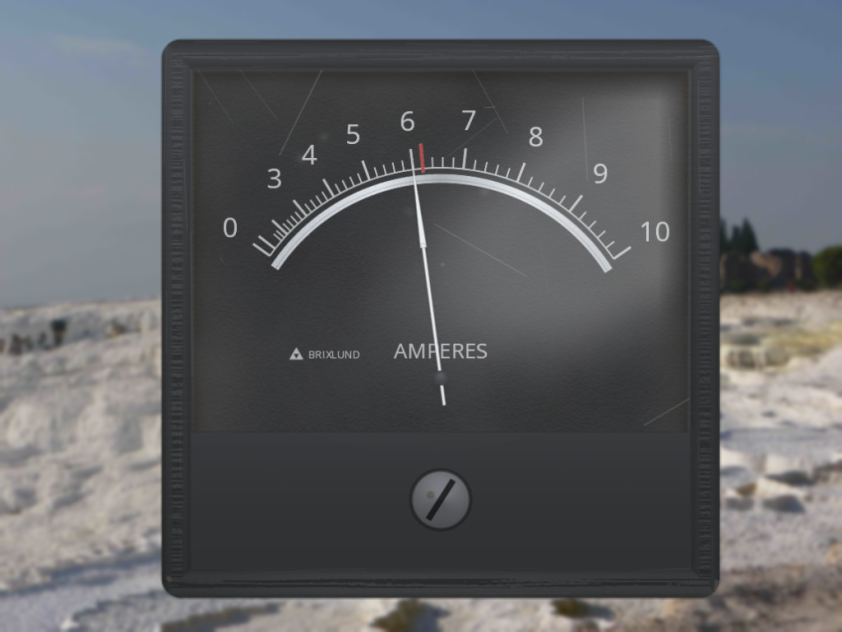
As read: {"value": 6, "unit": "A"}
